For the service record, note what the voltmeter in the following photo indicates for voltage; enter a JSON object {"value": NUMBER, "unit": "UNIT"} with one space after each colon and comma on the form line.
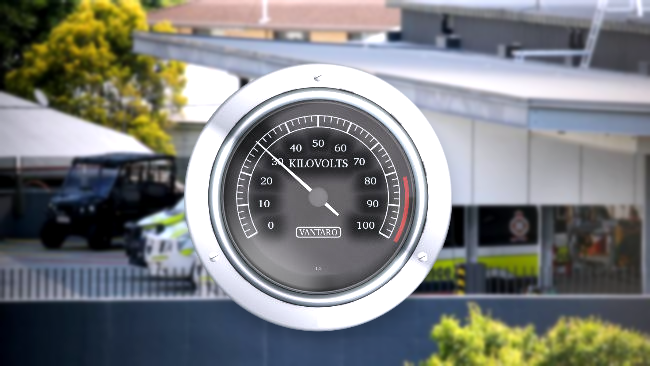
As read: {"value": 30, "unit": "kV"}
